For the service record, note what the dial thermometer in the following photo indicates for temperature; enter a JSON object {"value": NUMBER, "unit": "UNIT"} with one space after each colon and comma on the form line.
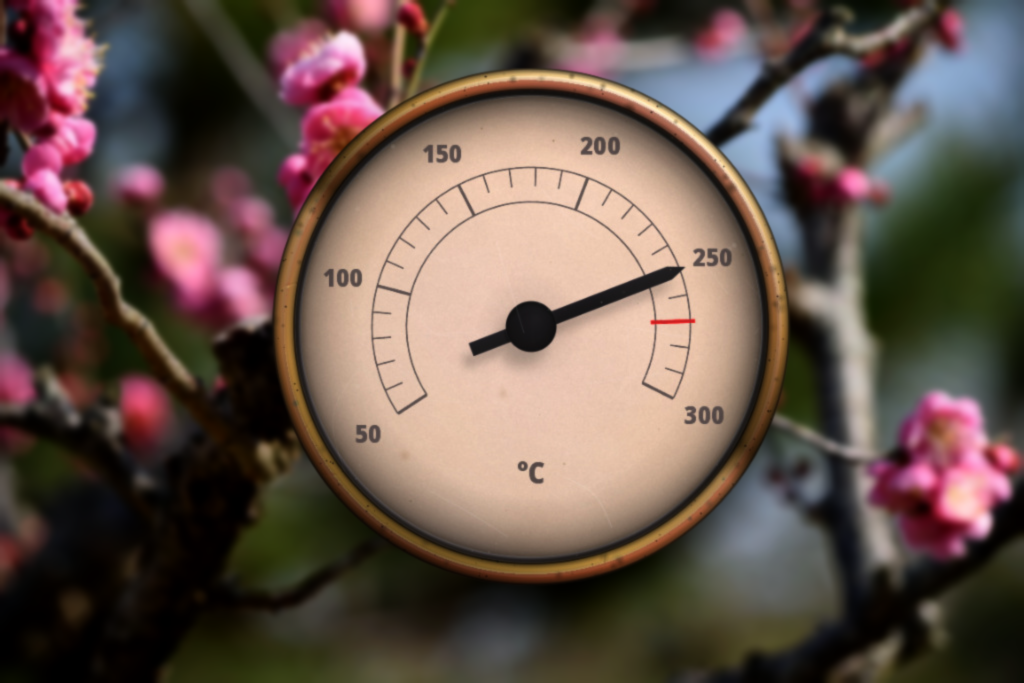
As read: {"value": 250, "unit": "°C"}
